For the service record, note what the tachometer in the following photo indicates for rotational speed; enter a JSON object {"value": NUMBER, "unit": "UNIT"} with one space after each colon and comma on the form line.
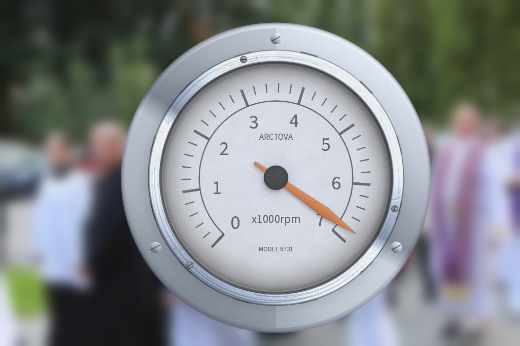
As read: {"value": 6800, "unit": "rpm"}
